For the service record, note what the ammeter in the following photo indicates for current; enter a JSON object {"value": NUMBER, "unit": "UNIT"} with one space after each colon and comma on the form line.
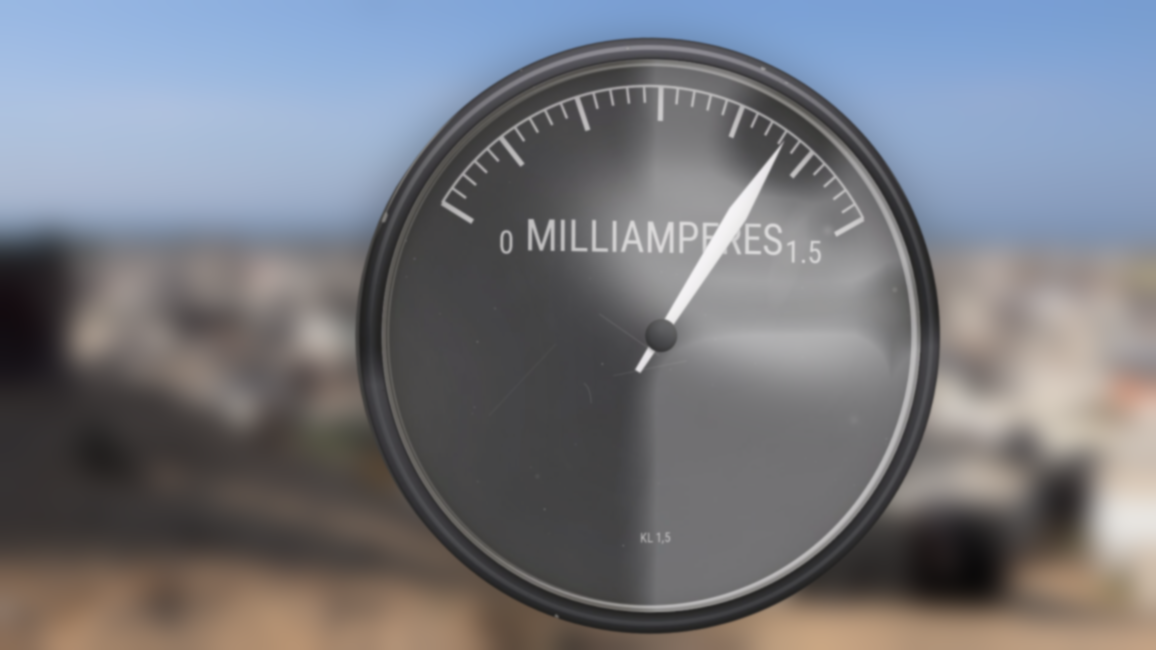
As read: {"value": 1.15, "unit": "mA"}
